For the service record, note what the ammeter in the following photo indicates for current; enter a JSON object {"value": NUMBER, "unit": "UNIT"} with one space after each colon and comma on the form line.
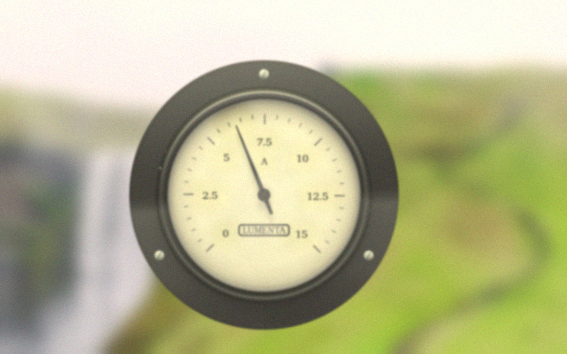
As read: {"value": 6.25, "unit": "A"}
